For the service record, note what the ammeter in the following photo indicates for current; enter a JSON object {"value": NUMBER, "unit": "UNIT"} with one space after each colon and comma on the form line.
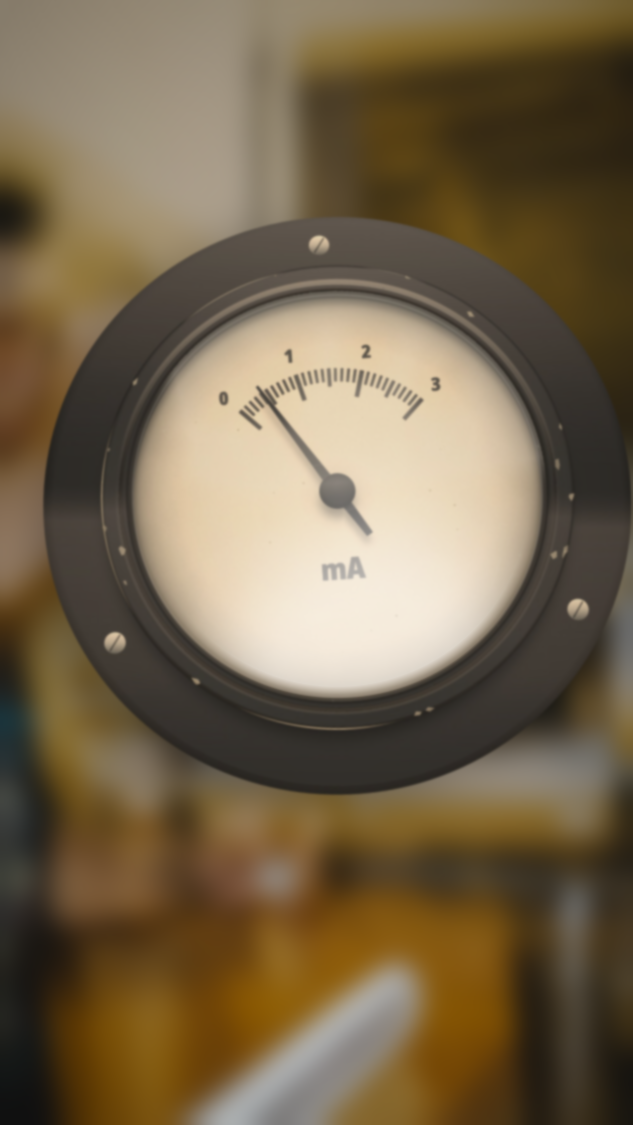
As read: {"value": 0.4, "unit": "mA"}
